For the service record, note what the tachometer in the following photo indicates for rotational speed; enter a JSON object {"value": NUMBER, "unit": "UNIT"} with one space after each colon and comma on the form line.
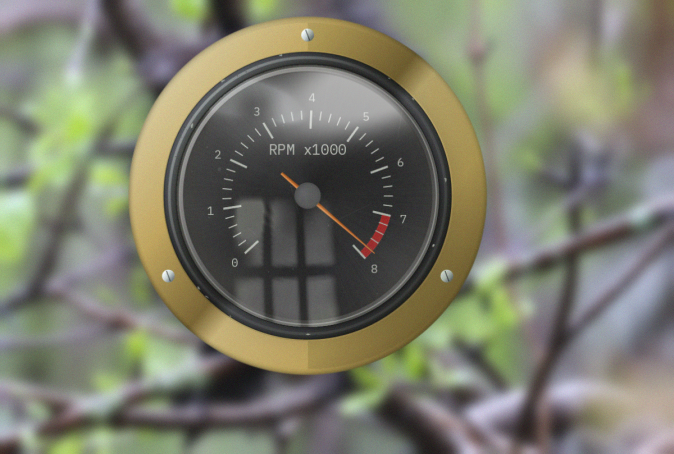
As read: {"value": 7800, "unit": "rpm"}
